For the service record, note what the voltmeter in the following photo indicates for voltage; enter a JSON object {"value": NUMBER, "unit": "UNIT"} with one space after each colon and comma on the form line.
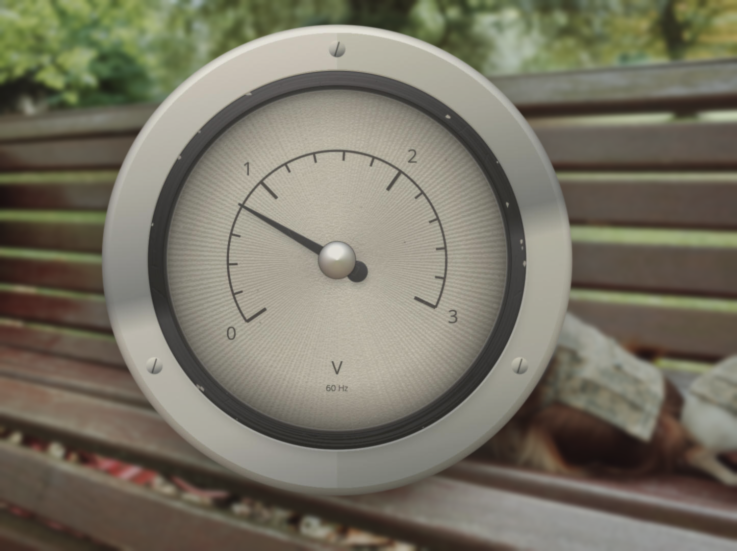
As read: {"value": 0.8, "unit": "V"}
